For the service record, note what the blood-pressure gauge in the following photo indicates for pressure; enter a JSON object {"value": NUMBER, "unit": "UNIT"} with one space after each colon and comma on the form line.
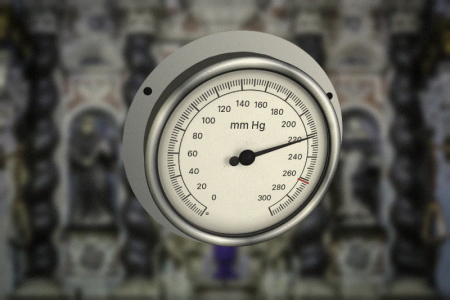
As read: {"value": 220, "unit": "mmHg"}
